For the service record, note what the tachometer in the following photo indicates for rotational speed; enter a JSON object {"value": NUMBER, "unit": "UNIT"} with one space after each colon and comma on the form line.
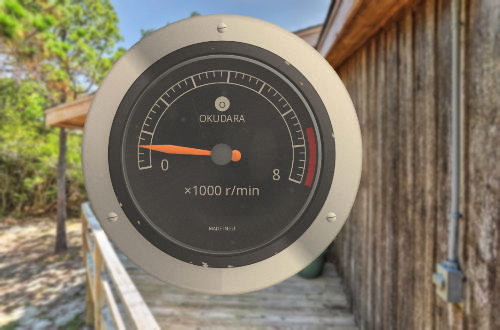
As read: {"value": 600, "unit": "rpm"}
